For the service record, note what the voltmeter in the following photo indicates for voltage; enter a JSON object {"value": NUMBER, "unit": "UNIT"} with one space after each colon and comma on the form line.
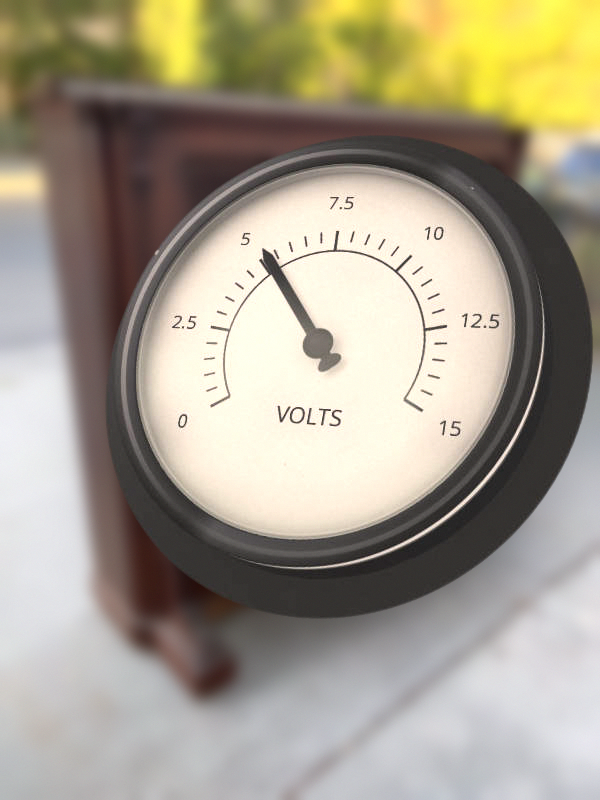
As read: {"value": 5.25, "unit": "V"}
